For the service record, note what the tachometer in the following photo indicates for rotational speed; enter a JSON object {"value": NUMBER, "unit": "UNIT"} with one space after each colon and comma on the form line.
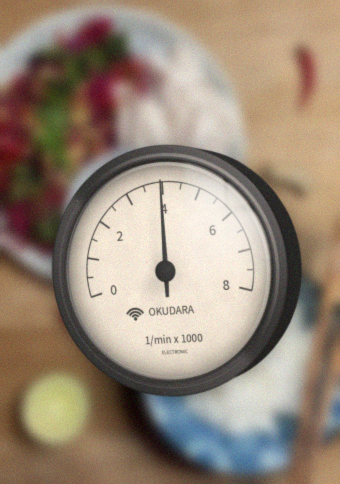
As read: {"value": 4000, "unit": "rpm"}
